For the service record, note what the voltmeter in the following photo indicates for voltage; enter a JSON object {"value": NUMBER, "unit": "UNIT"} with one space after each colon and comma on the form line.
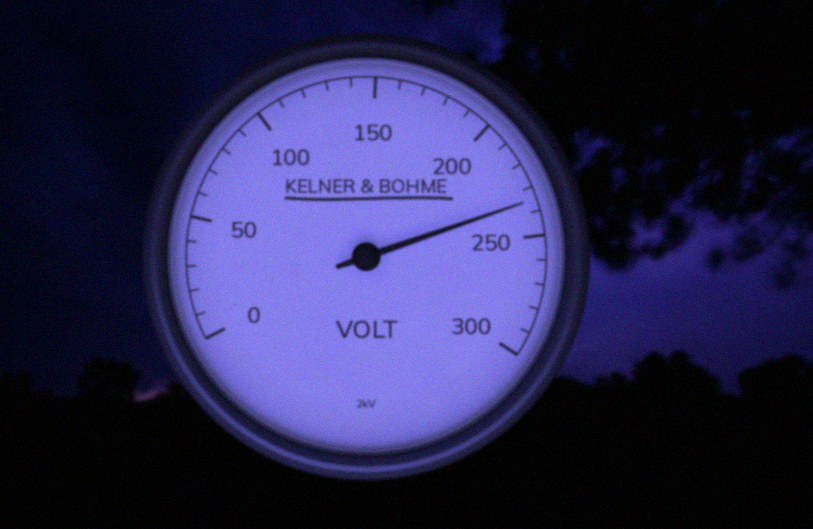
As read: {"value": 235, "unit": "V"}
